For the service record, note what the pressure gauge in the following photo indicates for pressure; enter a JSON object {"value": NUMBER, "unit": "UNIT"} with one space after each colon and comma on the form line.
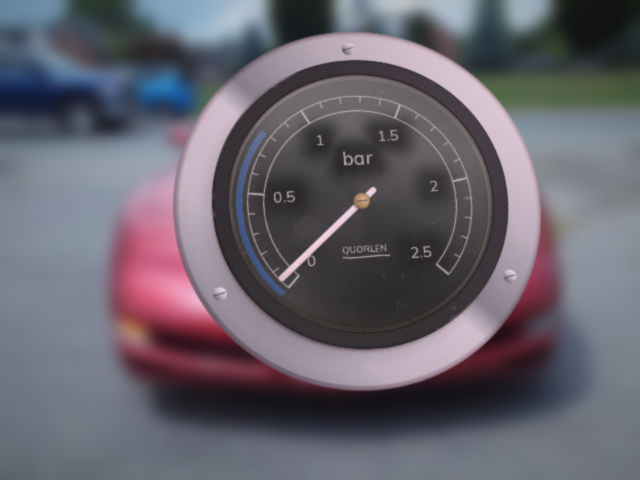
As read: {"value": 0.05, "unit": "bar"}
